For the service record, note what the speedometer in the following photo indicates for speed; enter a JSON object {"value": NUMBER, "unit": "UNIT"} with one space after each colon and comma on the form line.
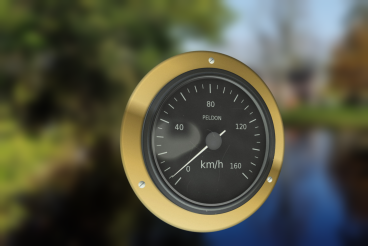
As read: {"value": 5, "unit": "km/h"}
